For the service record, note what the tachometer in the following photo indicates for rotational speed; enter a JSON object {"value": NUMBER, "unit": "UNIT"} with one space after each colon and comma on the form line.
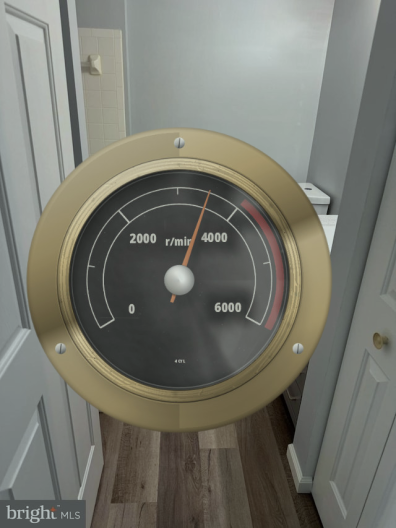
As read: {"value": 3500, "unit": "rpm"}
